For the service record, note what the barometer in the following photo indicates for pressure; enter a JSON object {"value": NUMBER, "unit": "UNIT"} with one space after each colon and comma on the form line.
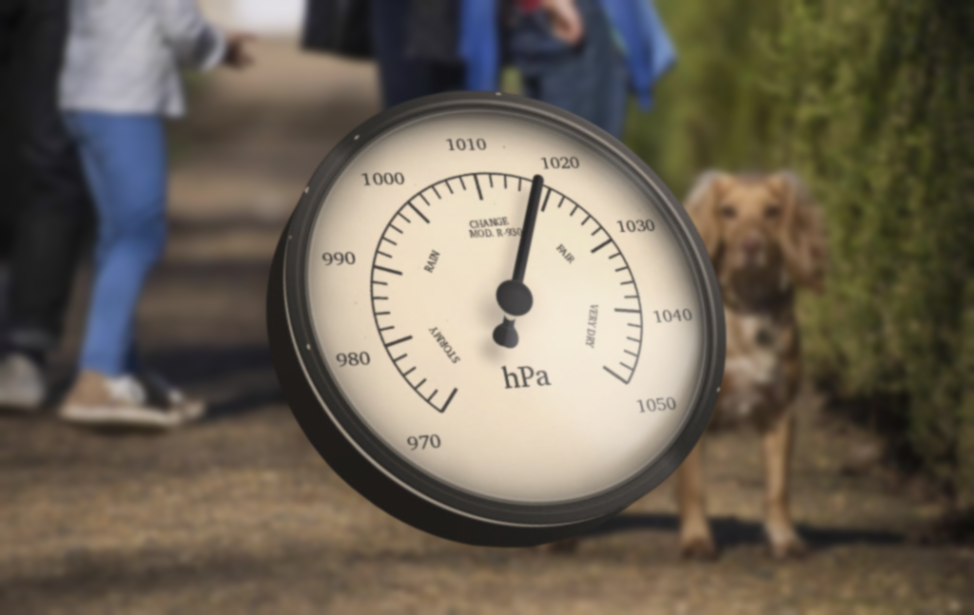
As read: {"value": 1018, "unit": "hPa"}
